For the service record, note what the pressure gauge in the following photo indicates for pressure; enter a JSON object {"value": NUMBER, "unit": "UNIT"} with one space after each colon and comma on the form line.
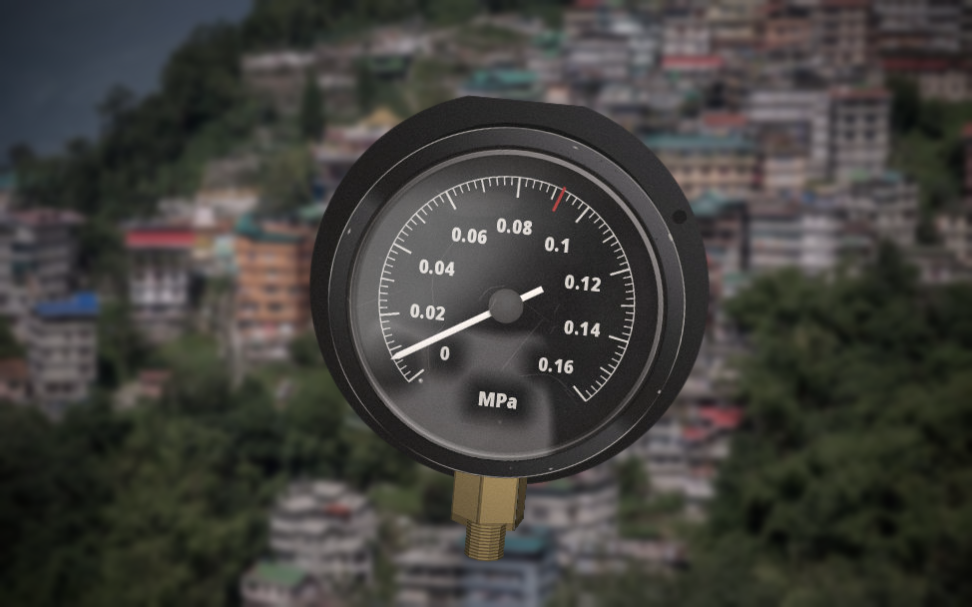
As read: {"value": 0.008, "unit": "MPa"}
